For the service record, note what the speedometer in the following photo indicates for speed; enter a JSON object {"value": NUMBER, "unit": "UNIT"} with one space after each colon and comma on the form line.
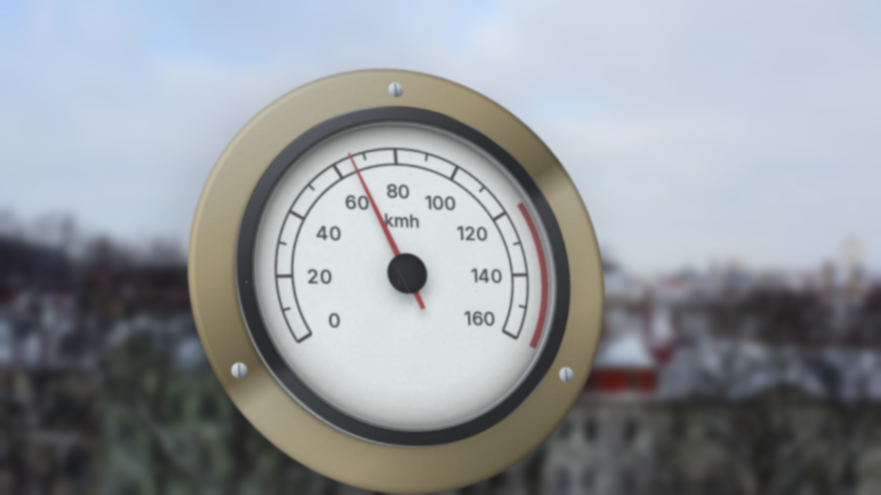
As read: {"value": 65, "unit": "km/h"}
